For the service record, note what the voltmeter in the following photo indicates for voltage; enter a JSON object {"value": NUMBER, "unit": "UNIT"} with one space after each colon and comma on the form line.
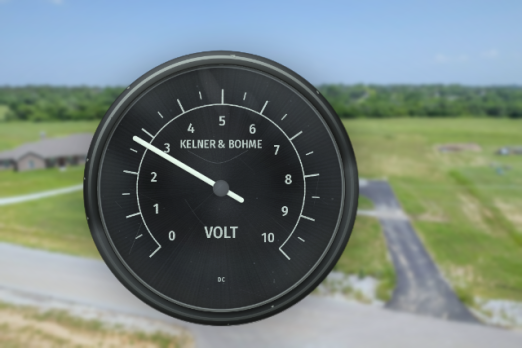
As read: {"value": 2.75, "unit": "V"}
